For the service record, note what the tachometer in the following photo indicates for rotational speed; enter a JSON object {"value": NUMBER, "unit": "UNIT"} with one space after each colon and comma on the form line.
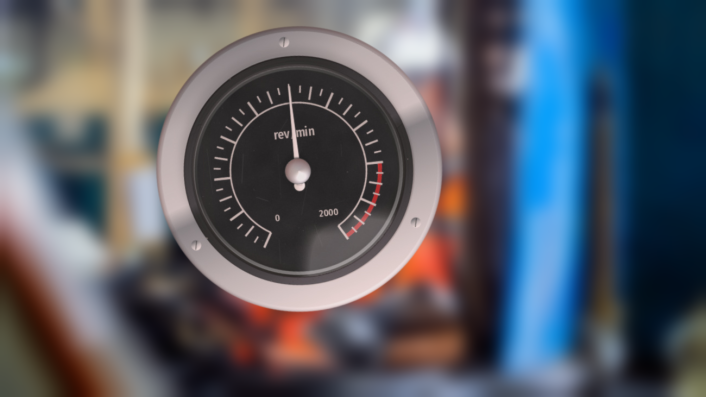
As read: {"value": 1000, "unit": "rpm"}
